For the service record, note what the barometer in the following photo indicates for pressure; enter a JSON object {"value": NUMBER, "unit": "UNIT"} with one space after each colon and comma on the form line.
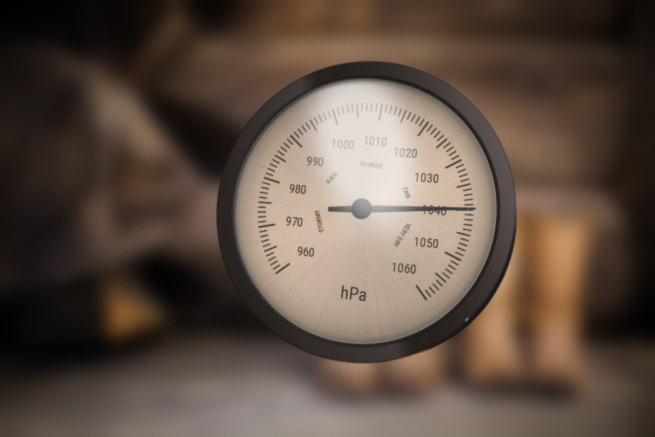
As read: {"value": 1040, "unit": "hPa"}
